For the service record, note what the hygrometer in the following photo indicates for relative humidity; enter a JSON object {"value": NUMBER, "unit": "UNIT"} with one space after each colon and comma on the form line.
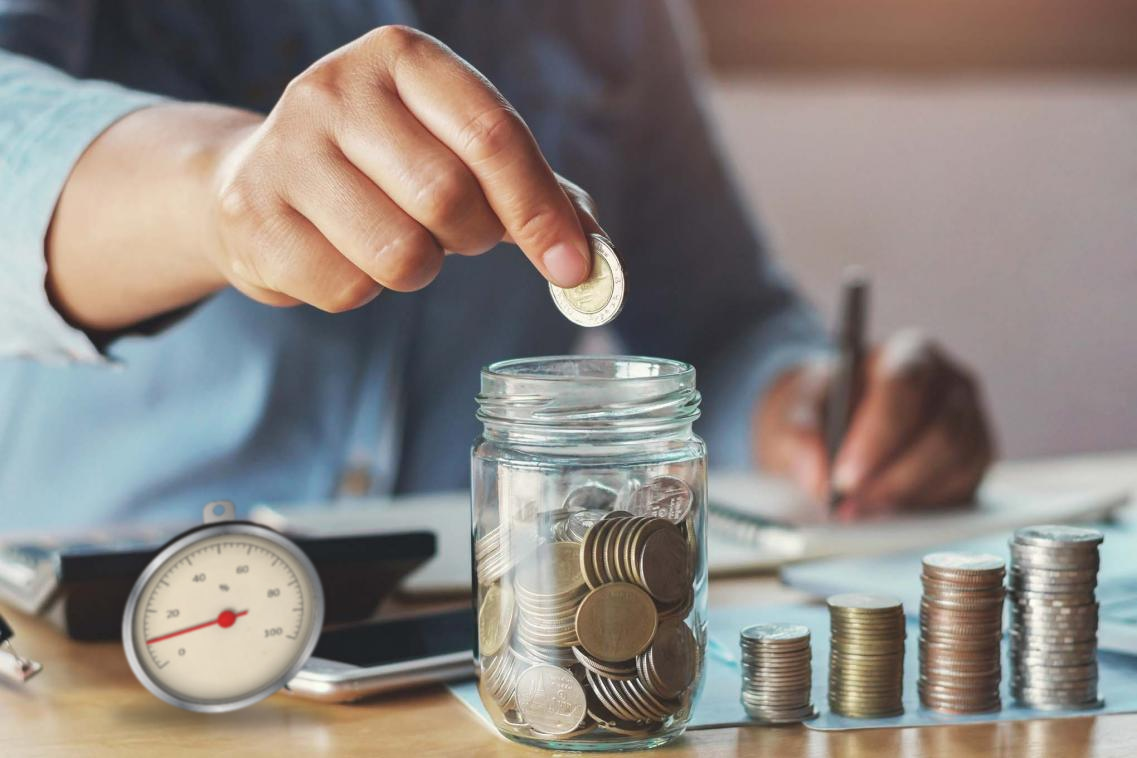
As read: {"value": 10, "unit": "%"}
